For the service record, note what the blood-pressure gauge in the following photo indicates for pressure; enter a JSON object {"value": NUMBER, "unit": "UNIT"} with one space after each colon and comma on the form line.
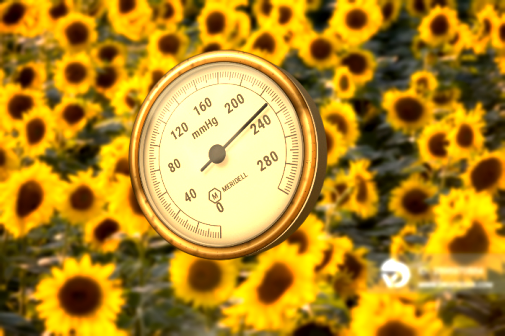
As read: {"value": 230, "unit": "mmHg"}
